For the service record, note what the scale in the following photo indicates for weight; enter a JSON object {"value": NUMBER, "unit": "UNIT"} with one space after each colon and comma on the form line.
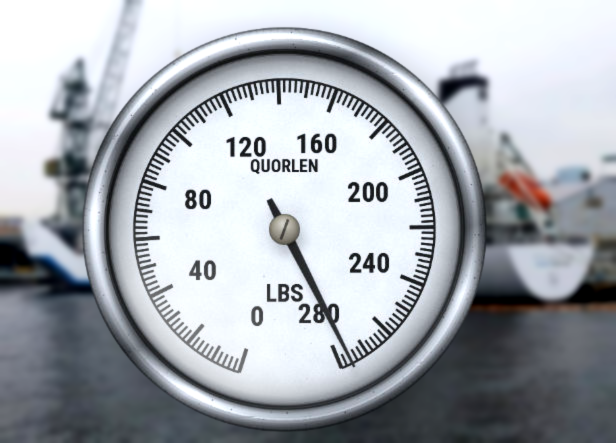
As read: {"value": 276, "unit": "lb"}
